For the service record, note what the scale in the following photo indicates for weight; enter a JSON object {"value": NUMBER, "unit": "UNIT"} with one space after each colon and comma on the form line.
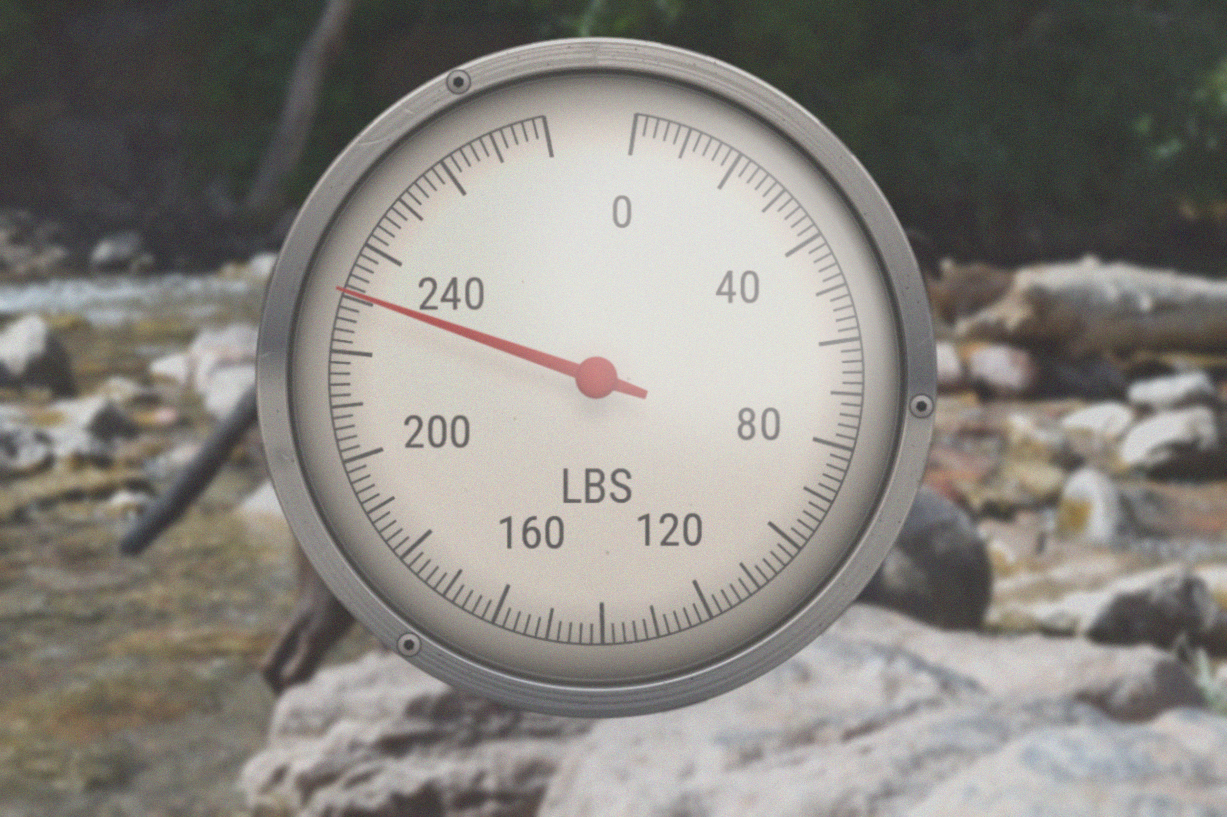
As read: {"value": 231, "unit": "lb"}
